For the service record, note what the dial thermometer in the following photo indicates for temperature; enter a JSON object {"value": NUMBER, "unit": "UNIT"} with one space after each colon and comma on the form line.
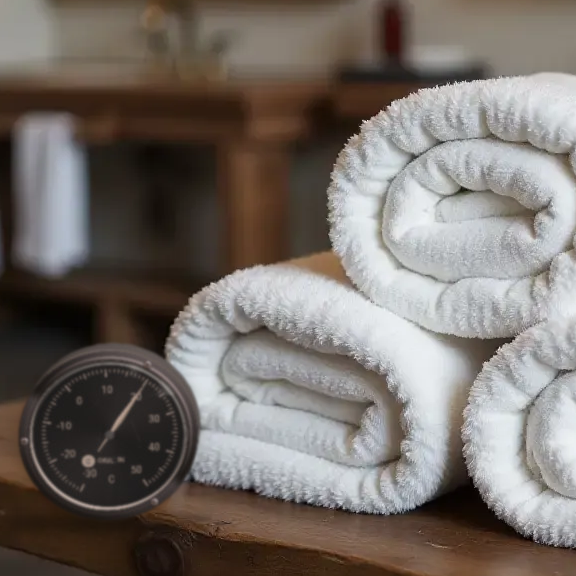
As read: {"value": 20, "unit": "°C"}
